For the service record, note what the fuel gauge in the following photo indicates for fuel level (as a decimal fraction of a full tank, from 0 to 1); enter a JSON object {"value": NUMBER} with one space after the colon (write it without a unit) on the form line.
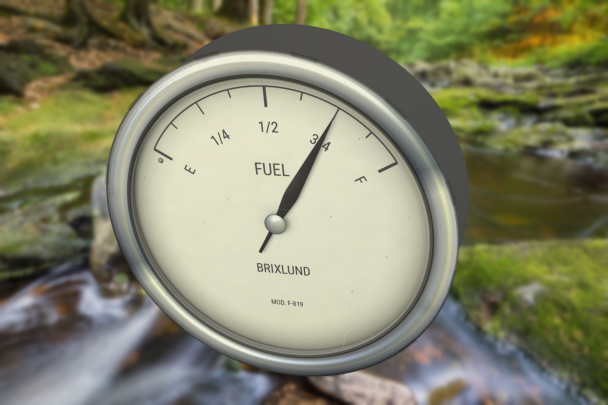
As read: {"value": 0.75}
